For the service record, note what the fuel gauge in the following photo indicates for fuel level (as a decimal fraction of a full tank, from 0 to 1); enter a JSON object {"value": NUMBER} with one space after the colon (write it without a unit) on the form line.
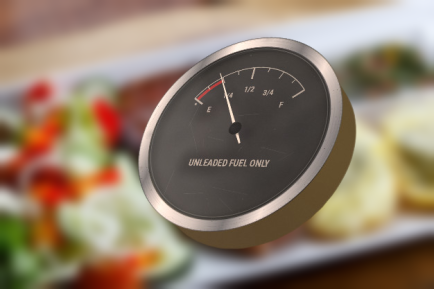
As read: {"value": 0.25}
